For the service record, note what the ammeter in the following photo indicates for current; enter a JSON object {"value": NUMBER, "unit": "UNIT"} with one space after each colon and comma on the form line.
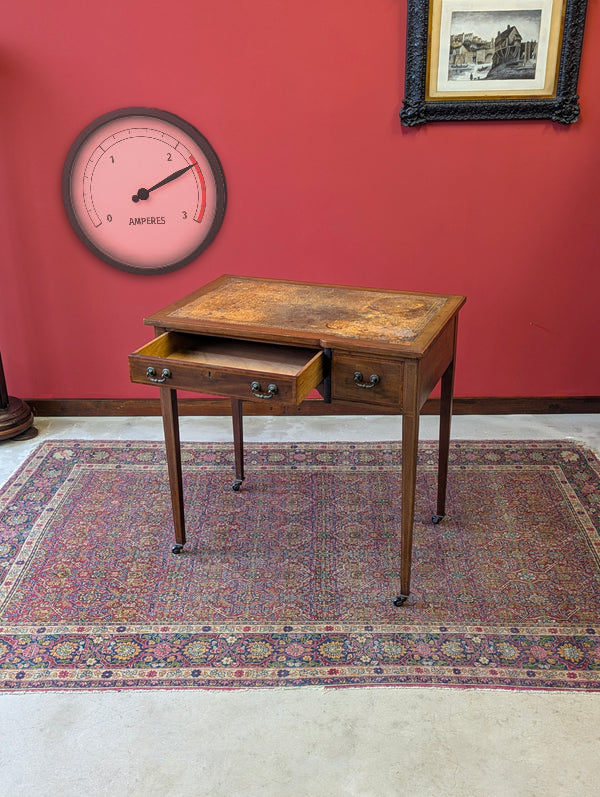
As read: {"value": 2.3, "unit": "A"}
